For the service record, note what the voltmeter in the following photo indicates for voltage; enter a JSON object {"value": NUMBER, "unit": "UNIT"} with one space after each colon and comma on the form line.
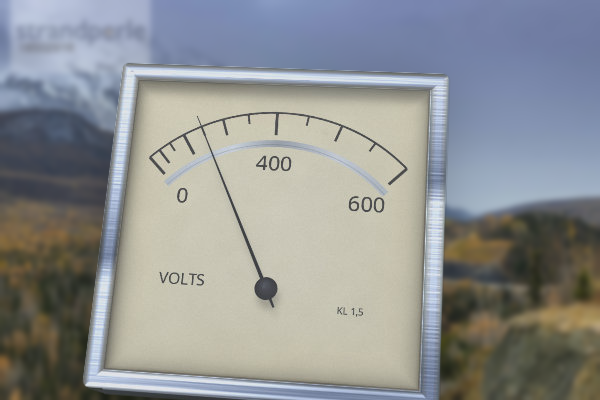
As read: {"value": 250, "unit": "V"}
